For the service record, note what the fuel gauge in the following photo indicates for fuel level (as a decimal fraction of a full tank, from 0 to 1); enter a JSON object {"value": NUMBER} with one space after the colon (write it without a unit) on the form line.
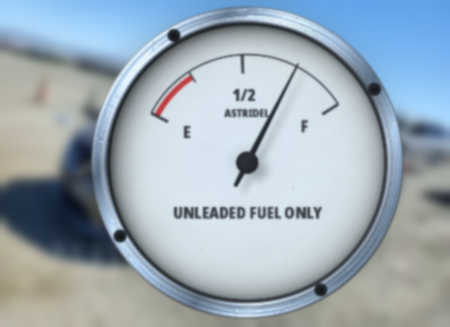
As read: {"value": 0.75}
